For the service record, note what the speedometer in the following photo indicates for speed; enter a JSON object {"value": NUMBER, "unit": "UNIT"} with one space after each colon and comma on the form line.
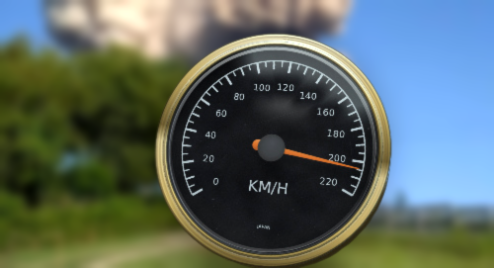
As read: {"value": 205, "unit": "km/h"}
